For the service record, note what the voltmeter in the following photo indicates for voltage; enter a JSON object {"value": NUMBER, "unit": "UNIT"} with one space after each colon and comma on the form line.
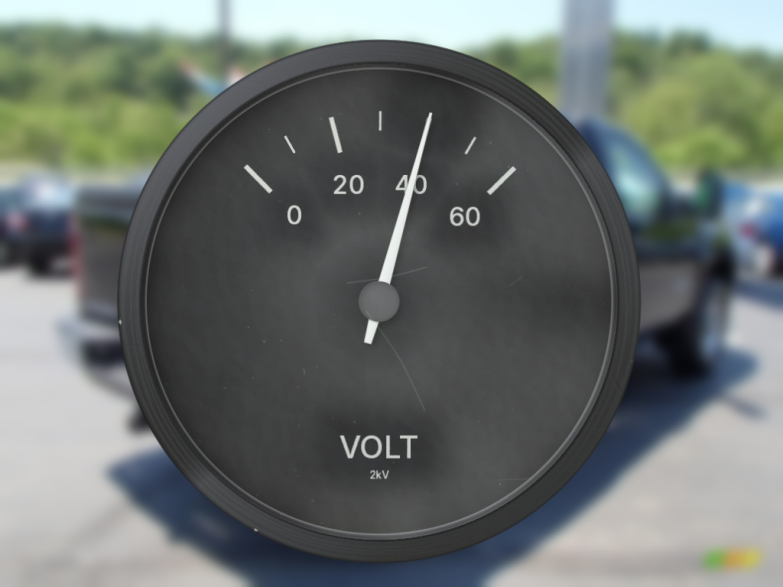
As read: {"value": 40, "unit": "V"}
